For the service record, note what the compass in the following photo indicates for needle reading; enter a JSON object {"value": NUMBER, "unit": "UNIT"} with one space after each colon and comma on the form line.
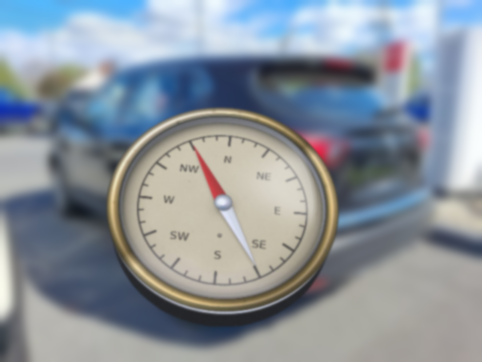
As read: {"value": 330, "unit": "°"}
